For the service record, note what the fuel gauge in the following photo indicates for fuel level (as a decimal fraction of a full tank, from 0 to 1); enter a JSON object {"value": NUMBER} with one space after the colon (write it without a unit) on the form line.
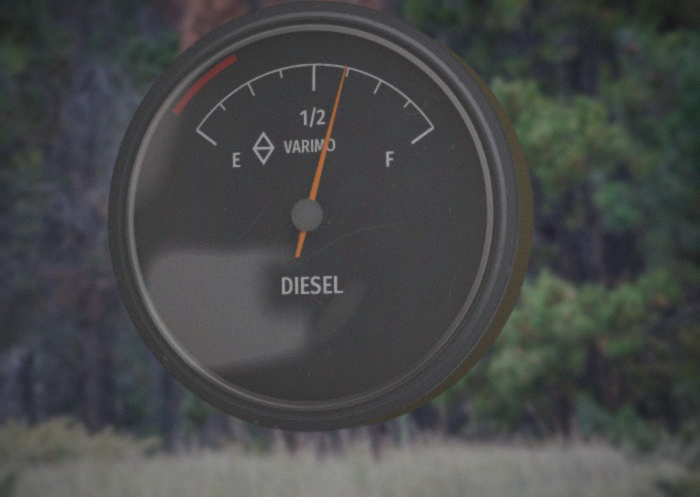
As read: {"value": 0.625}
